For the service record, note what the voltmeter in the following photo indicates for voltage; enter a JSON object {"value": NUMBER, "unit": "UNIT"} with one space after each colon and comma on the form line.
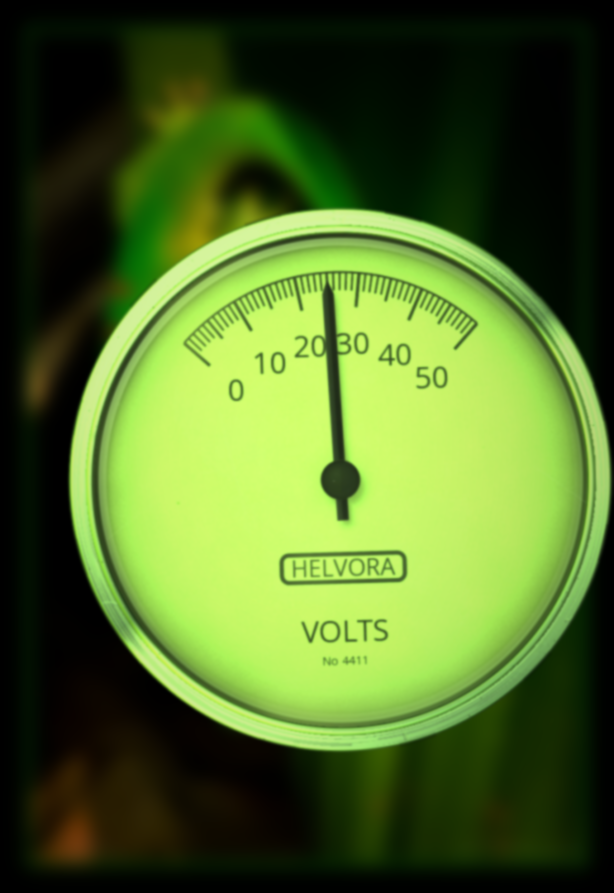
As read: {"value": 25, "unit": "V"}
